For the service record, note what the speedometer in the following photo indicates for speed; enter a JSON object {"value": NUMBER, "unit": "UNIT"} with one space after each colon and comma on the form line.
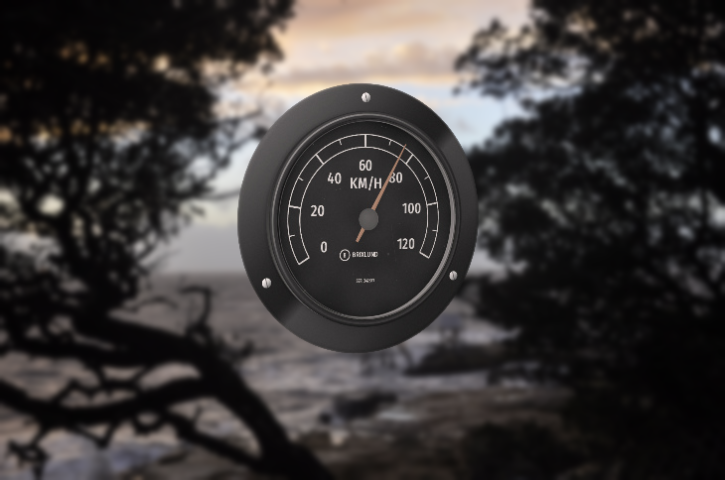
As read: {"value": 75, "unit": "km/h"}
